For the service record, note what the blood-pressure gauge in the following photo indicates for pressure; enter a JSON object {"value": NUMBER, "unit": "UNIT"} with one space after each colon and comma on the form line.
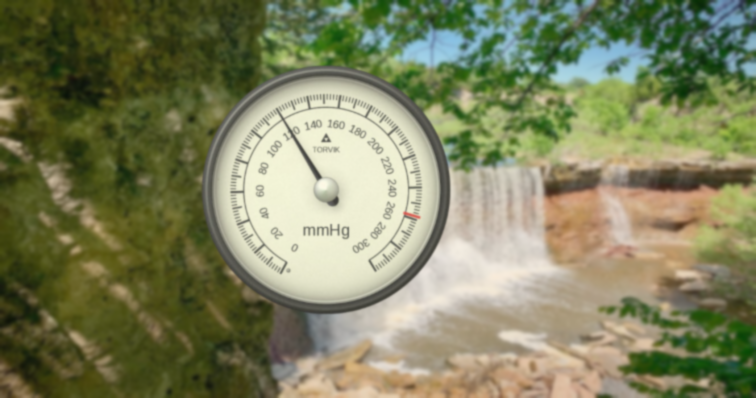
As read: {"value": 120, "unit": "mmHg"}
